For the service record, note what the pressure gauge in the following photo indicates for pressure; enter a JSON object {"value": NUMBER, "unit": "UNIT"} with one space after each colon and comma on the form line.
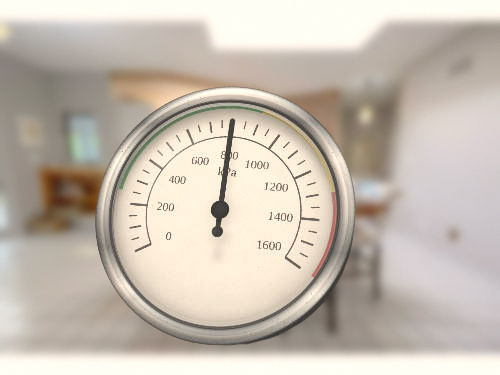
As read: {"value": 800, "unit": "kPa"}
